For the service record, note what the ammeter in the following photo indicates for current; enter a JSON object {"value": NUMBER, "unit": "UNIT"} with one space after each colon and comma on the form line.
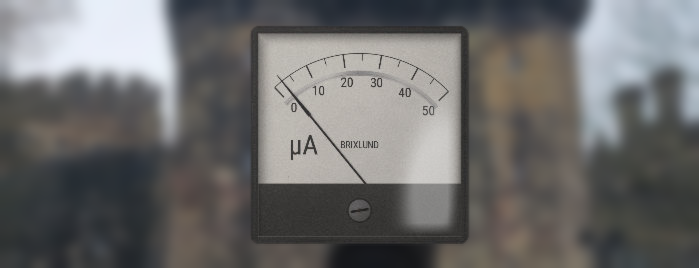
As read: {"value": 2.5, "unit": "µA"}
